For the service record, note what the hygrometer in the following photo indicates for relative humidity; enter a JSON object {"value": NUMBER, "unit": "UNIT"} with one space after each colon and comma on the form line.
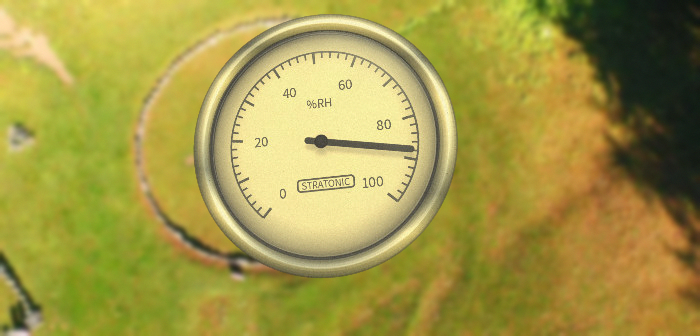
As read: {"value": 88, "unit": "%"}
